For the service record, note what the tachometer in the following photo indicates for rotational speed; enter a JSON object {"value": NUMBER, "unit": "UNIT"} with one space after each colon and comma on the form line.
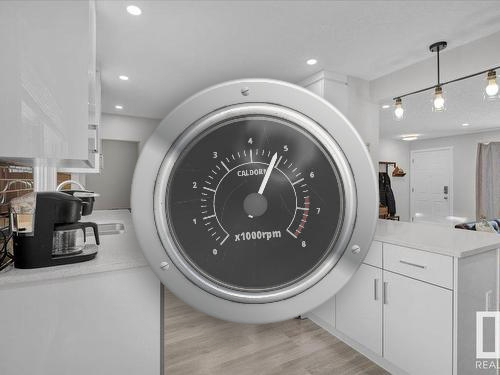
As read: {"value": 4800, "unit": "rpm"}
